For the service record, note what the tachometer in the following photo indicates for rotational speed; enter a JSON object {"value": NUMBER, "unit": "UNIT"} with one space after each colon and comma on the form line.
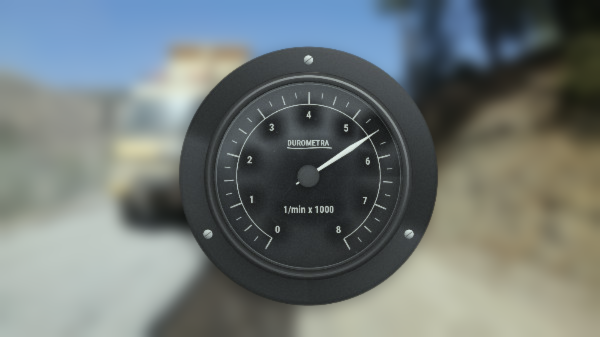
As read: {"value": 5500, "unit": "rpm"}
